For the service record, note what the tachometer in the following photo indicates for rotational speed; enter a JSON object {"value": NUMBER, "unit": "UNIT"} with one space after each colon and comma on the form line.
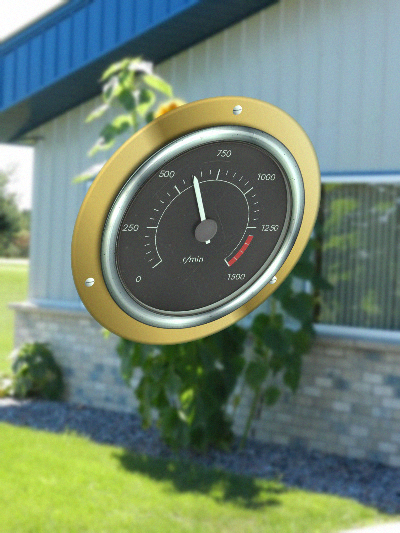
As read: {"value": 600, "unit": "rpm"}
